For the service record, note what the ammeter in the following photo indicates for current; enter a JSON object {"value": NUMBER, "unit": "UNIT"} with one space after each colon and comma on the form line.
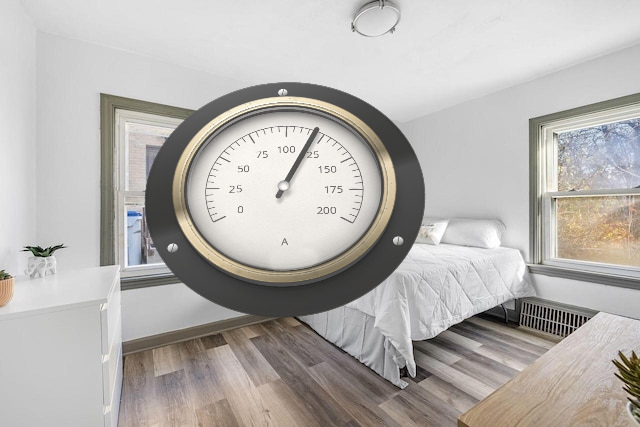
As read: {"value": 120, "unit": "A"}
